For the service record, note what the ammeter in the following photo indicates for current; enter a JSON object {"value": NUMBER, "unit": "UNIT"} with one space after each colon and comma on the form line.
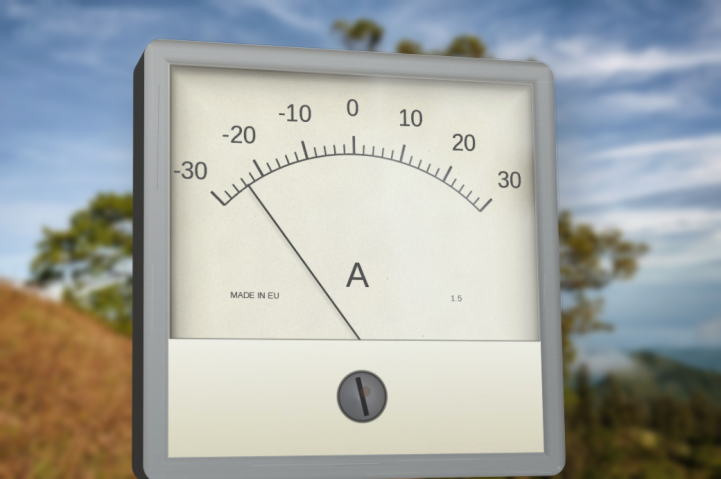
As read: {"value": -24, "unit": "A"}
